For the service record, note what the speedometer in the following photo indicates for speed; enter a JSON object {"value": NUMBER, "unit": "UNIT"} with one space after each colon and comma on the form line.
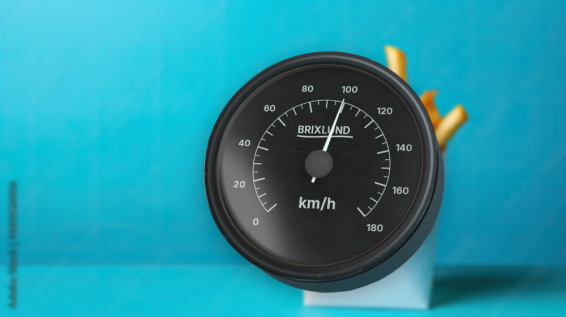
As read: {"value": 100, "unit": "km/h"}
